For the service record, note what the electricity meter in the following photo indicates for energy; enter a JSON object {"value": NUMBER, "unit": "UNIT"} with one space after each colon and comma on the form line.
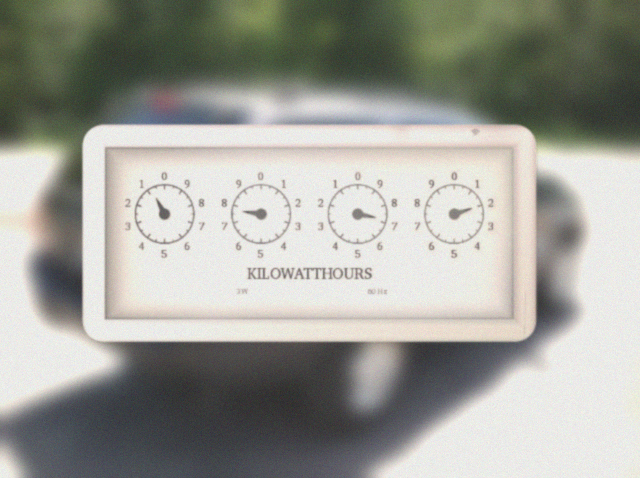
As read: {"value": 772, "unit": "kWh"}
